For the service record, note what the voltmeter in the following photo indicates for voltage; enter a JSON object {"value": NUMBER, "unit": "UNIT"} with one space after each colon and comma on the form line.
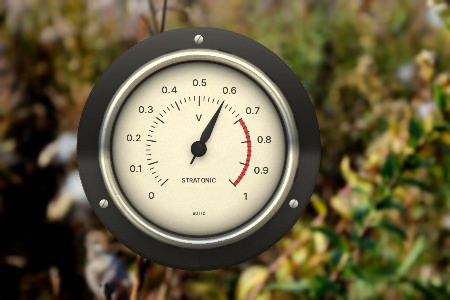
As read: {"value": 0.6, "unit": "V"}
